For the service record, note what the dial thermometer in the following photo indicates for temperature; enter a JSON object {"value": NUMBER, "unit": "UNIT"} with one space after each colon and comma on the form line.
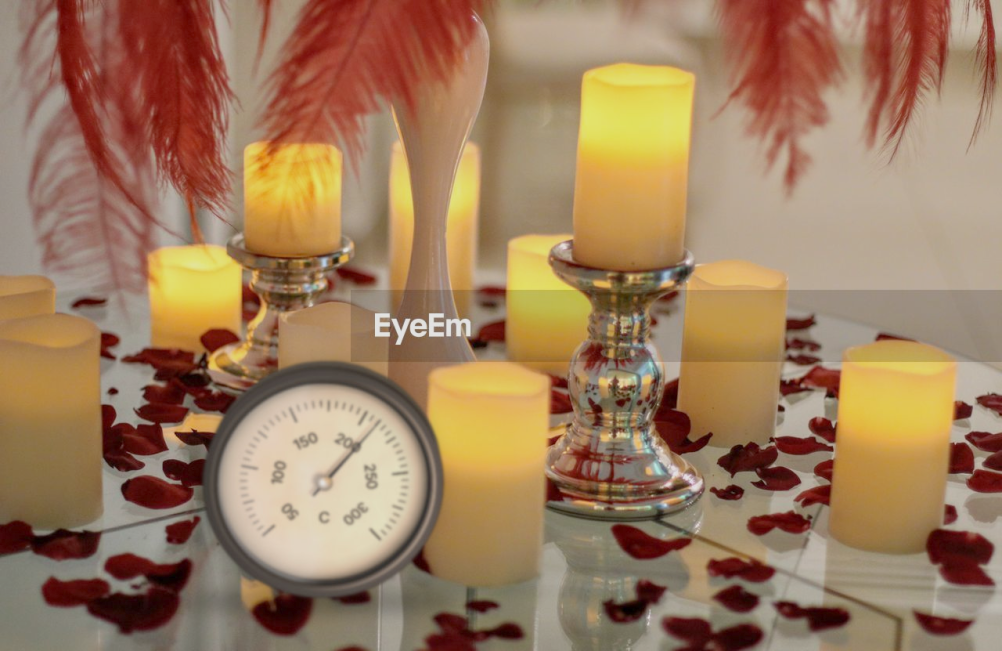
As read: {"value": 210, "unit": "°C"}
